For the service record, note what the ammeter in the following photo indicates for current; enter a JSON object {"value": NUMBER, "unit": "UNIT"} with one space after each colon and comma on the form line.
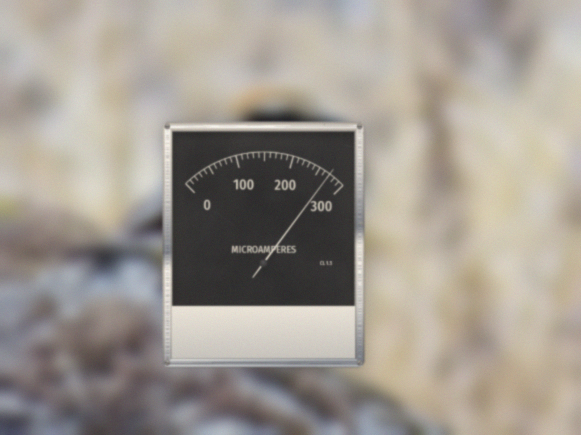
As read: {"value": 270, "unit": "µA"}
